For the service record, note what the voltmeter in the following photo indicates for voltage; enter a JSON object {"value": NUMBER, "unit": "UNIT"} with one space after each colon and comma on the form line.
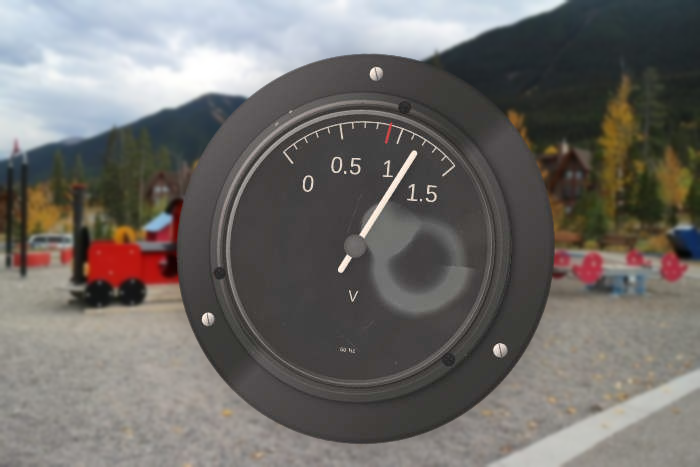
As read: {"value": 1.2, "unit": "V"}
